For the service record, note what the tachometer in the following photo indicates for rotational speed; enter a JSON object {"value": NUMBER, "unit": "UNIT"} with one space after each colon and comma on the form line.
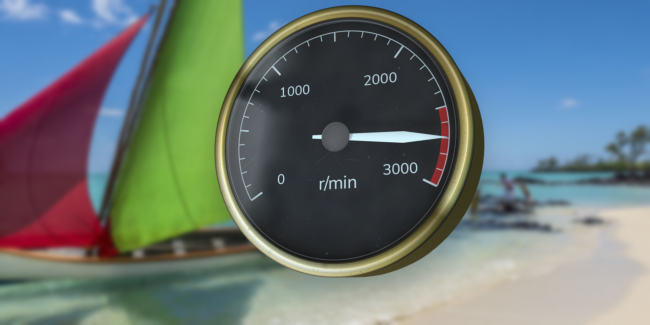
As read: {"value": 2700, "unit": "rpm"}
